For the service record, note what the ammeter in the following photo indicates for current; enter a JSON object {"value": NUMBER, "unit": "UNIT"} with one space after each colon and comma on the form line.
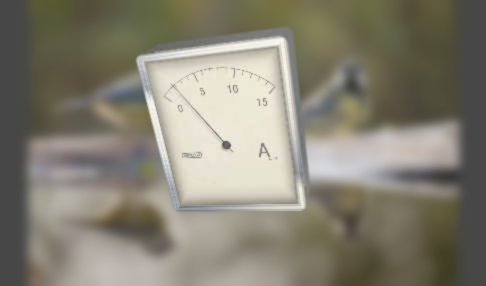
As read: {"value": 2, "unit": "A"}
